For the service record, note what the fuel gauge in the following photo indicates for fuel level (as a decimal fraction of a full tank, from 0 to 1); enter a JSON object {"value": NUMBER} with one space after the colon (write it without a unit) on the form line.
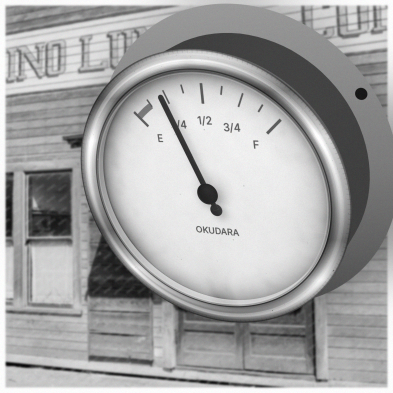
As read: {"value": 0.25}
